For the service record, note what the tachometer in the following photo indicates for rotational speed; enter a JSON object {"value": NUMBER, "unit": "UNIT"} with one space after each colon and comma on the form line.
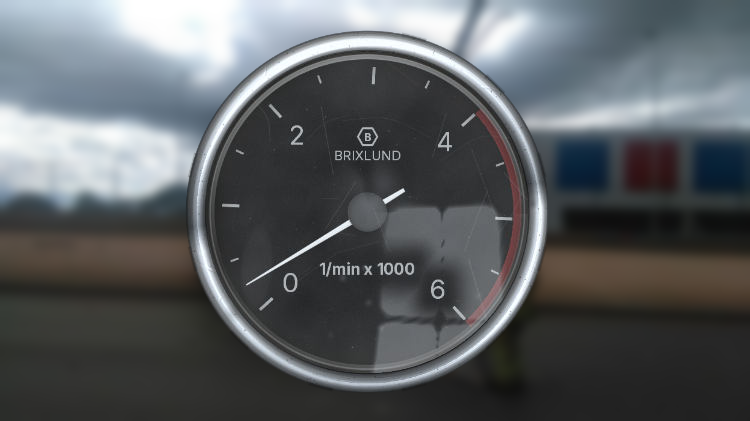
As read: {"value": 250, "unit": "rpm"}
